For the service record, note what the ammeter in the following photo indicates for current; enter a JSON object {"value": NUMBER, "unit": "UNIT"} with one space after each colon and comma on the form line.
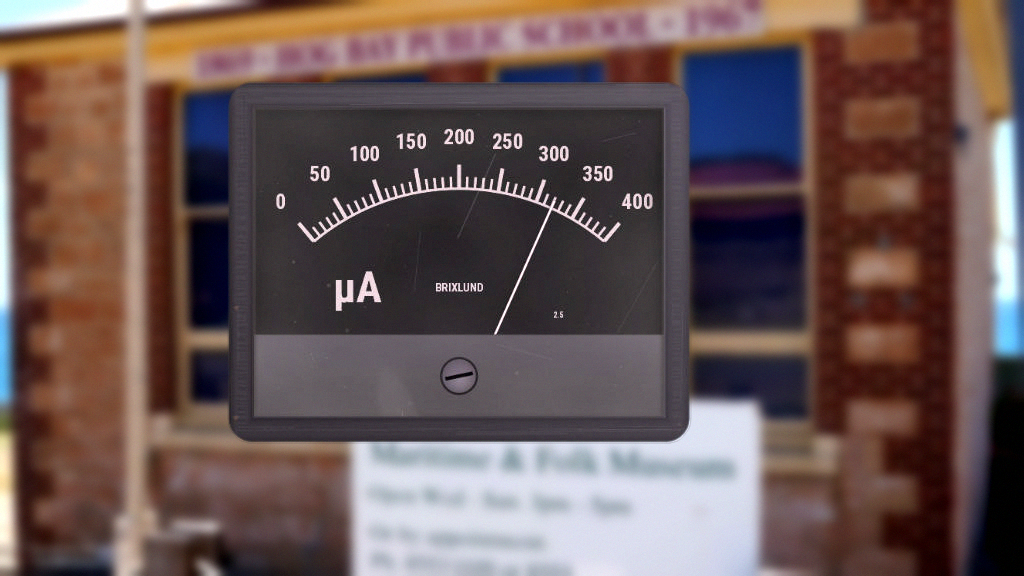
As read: {"value": 320, "unit": "µA"}
